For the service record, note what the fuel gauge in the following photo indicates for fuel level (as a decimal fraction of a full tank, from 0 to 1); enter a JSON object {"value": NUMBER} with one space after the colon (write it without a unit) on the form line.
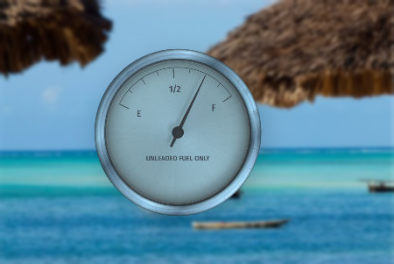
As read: {"value": 0.75}
